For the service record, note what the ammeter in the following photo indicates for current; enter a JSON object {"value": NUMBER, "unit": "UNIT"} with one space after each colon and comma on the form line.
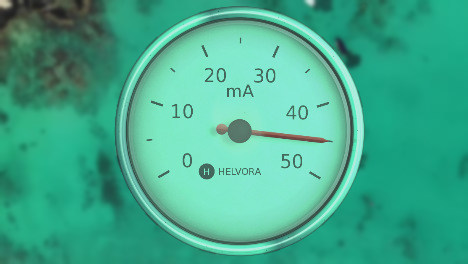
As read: {"value": 45, "unit": "mA"}
